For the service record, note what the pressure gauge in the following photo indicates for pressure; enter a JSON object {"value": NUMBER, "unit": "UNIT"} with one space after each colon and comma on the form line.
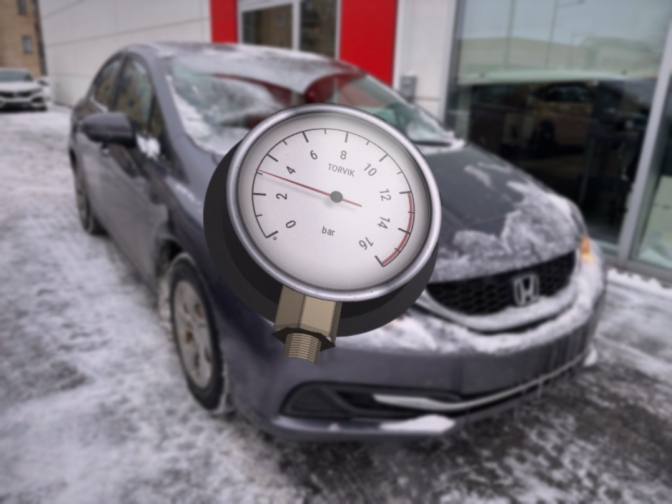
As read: {"value": 3, "unit": "bar"}
